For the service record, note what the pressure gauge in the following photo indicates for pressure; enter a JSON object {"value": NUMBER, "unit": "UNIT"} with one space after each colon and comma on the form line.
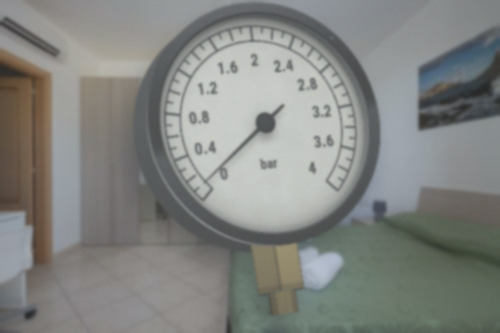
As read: {"value": 0.1, "unit": "bar"}
